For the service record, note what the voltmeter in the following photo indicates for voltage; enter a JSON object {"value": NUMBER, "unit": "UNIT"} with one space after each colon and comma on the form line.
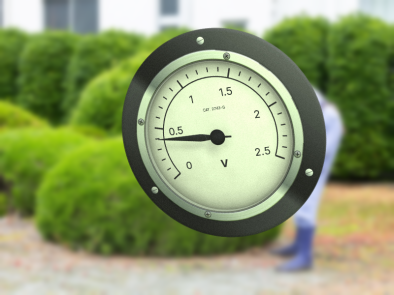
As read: {"value": 0.4, "unit": "V"}
